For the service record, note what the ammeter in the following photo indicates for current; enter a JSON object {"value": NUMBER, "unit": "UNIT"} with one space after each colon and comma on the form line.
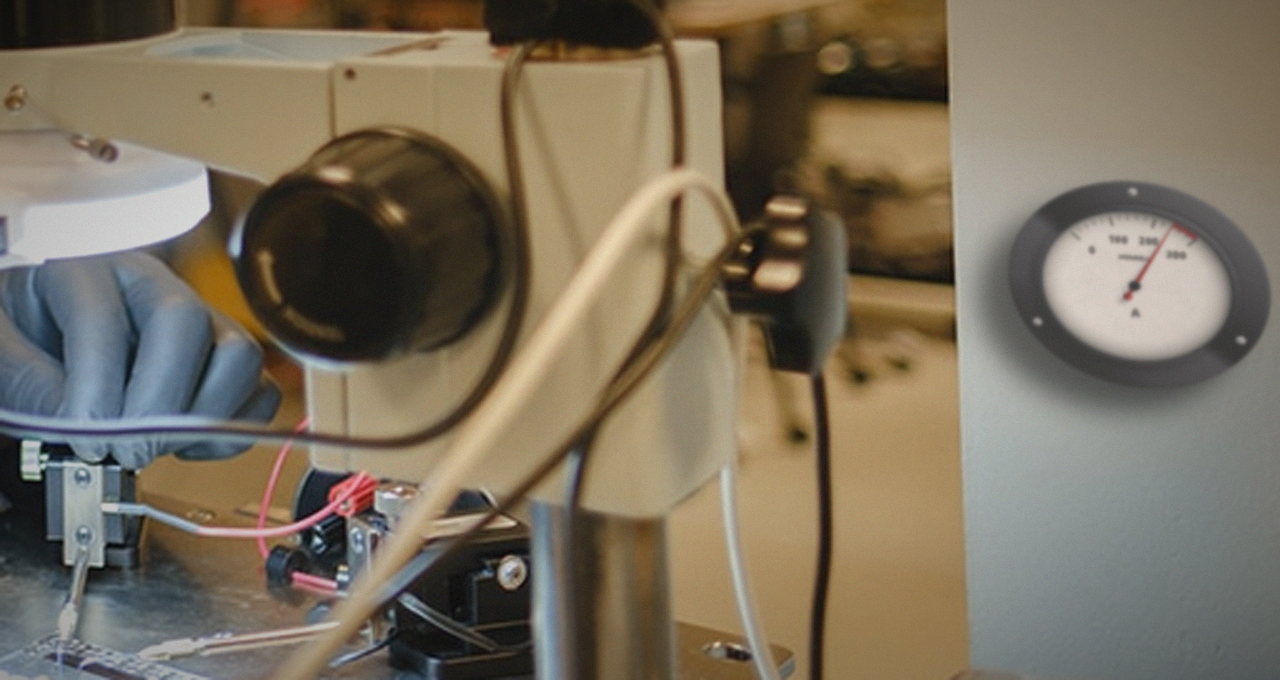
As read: {"value": 240, "unit": "A"}
